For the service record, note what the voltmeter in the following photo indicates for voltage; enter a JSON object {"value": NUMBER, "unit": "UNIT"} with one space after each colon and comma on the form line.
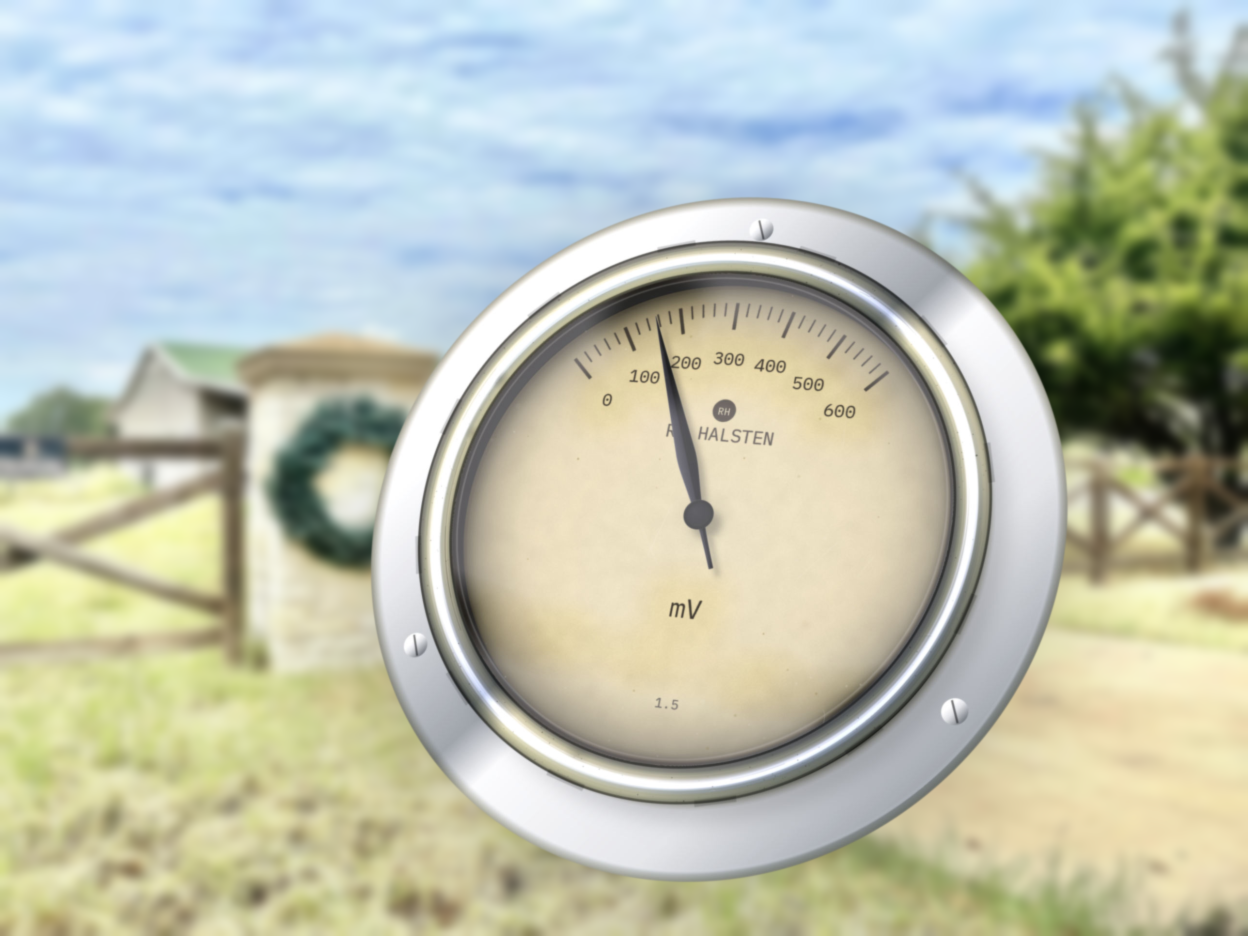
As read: {"value": 160, "unit": "mV"}
